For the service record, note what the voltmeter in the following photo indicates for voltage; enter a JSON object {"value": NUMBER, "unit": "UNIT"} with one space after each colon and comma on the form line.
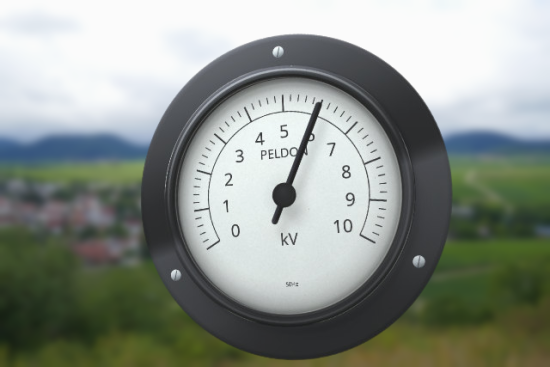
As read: {"value": 6, "unit": "kV"}
